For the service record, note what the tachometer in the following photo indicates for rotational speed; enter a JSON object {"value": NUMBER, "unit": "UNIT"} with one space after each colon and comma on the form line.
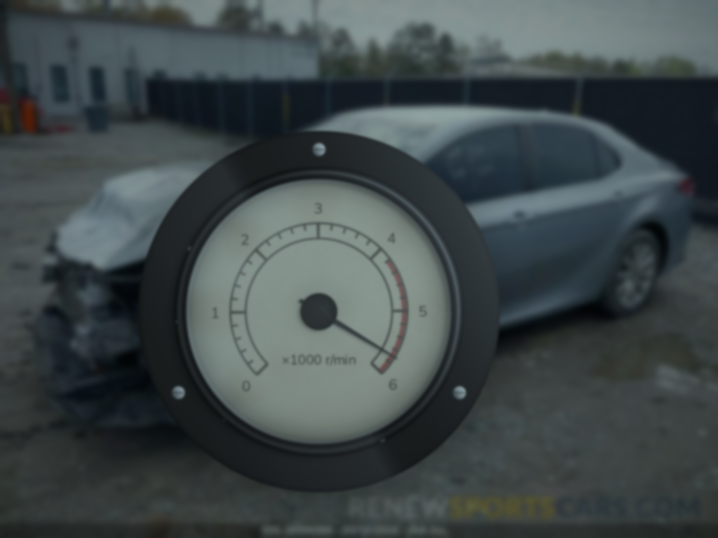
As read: {"value": 5700, "unit": "rpm"}
